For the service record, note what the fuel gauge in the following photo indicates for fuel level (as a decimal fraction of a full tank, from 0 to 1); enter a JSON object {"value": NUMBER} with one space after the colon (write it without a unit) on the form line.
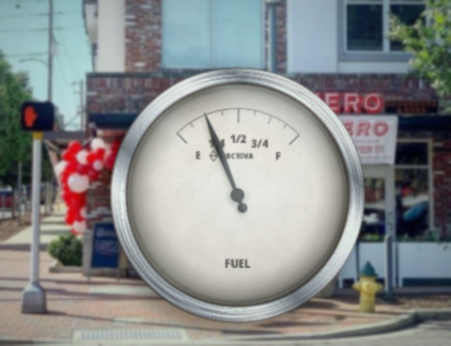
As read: {"value": 0.25}
